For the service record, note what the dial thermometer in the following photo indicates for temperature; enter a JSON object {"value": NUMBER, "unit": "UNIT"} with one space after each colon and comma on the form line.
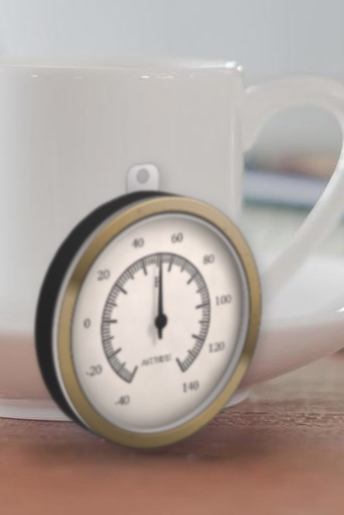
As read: {"value": 50, "unit": "°F"}
